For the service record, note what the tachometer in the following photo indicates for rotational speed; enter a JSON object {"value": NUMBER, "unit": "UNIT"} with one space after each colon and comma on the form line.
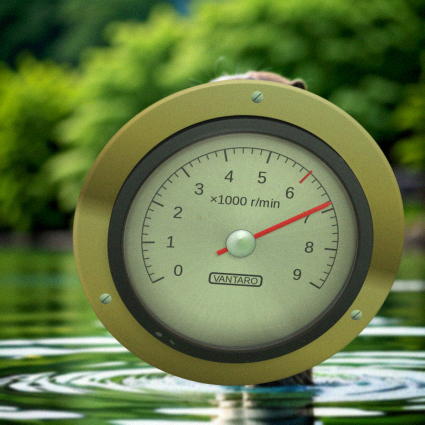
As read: {"value": 6800, "unit": "rpm"}
